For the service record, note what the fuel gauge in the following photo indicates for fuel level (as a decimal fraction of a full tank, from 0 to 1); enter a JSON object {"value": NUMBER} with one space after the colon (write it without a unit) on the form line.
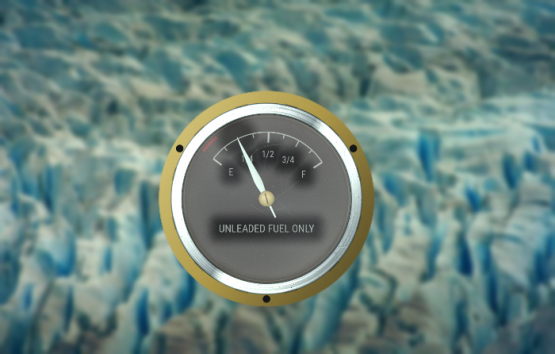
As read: {"value": 0.25}
